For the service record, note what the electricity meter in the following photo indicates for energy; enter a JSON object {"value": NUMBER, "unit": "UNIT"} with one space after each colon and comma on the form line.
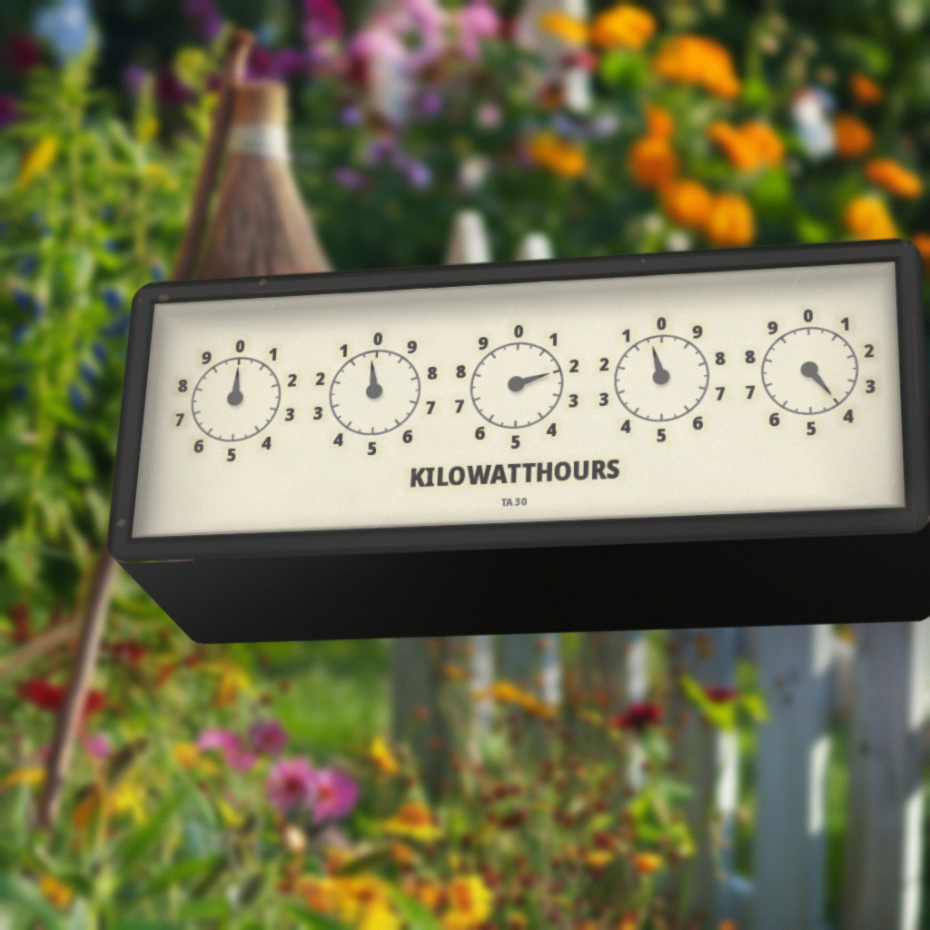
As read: {"value": 204, "unit": "kWh"}
